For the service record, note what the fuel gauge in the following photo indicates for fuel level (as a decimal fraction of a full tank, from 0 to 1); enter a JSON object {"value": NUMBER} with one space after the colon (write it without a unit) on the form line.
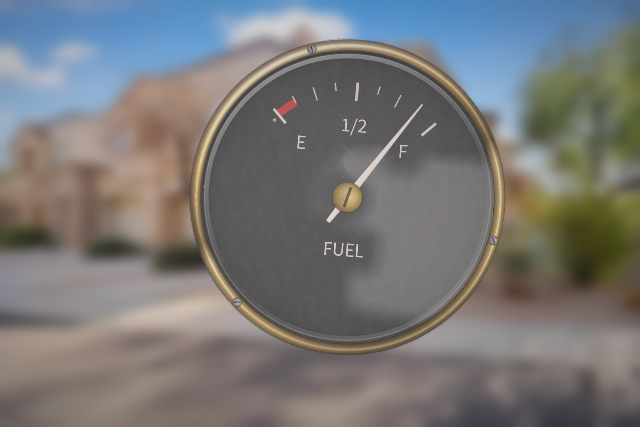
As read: {"value": 0.875}
